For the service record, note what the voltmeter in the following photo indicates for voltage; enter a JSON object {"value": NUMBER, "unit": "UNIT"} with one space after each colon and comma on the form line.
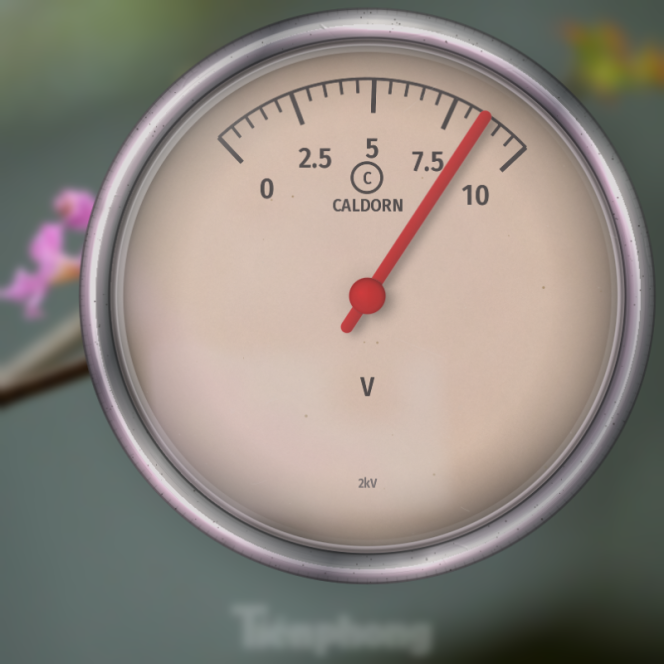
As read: {"value": 8.5, "unit": "V"}
